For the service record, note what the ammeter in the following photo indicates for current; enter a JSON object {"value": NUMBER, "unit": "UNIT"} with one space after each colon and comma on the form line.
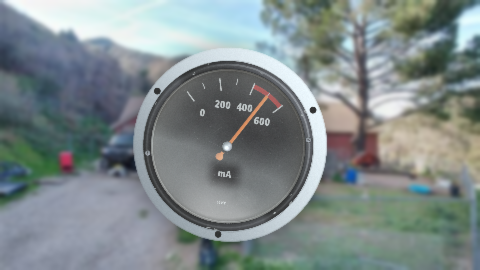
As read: {"value": 500, "unit": "mA"}
